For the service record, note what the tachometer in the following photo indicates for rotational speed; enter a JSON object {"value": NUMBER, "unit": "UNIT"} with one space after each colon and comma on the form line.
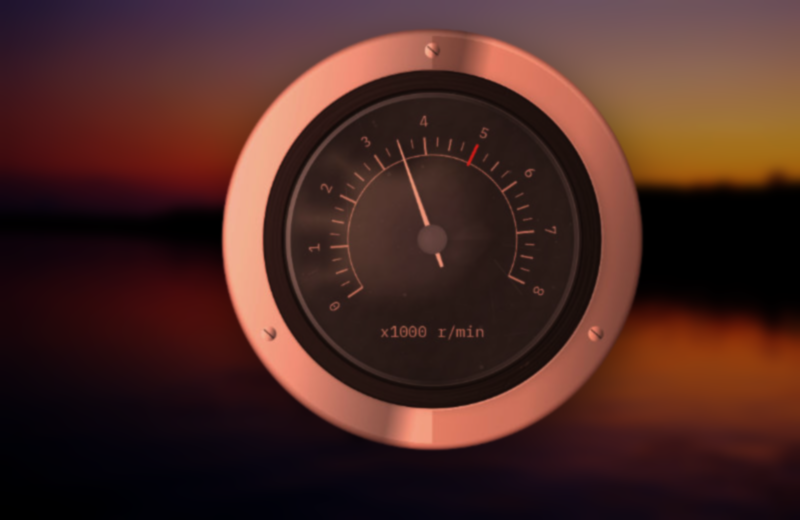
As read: {"value": 3500, "unit": "rpm"}
